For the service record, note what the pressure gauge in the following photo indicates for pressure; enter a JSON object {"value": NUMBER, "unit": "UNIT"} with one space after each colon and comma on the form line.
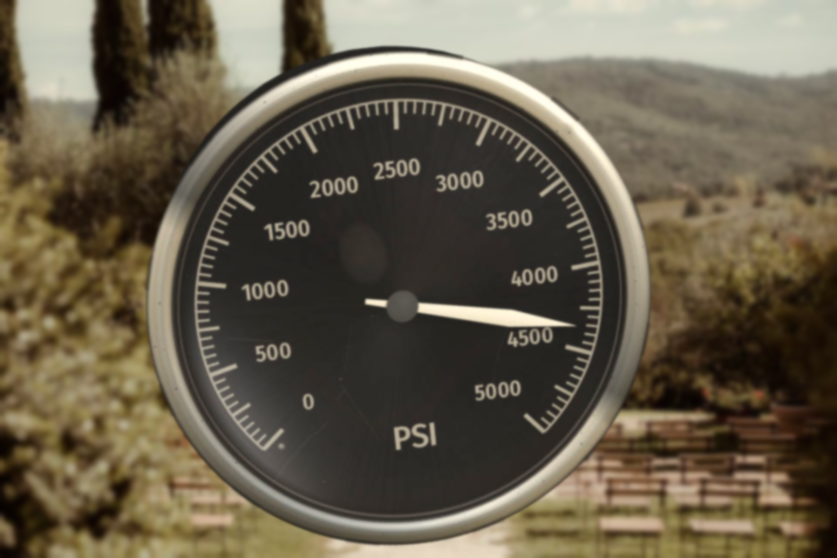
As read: {"value": 4350, "unit": "psi"}
